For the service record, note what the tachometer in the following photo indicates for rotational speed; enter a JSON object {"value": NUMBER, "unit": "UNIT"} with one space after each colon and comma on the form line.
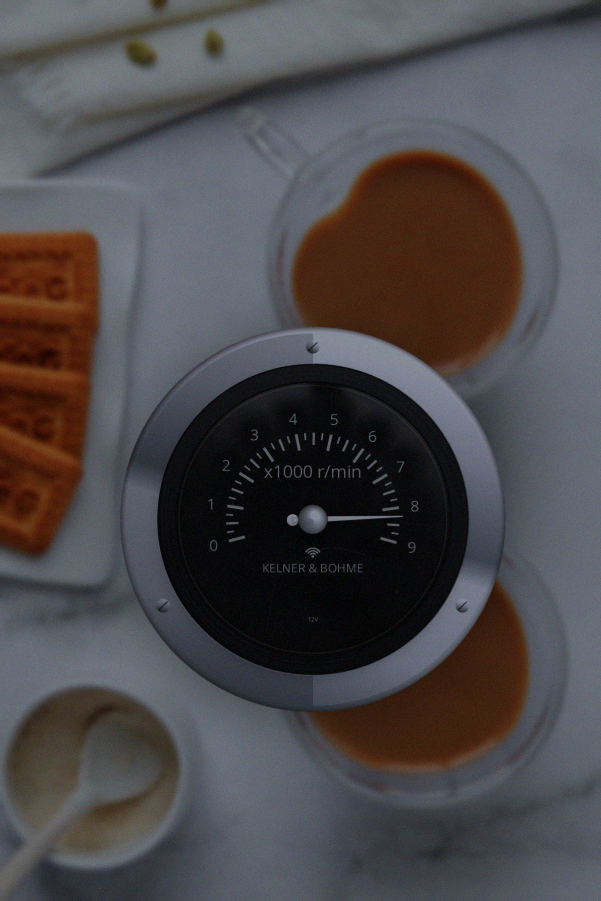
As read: {"value": 8250, "unit": "rpm"}
